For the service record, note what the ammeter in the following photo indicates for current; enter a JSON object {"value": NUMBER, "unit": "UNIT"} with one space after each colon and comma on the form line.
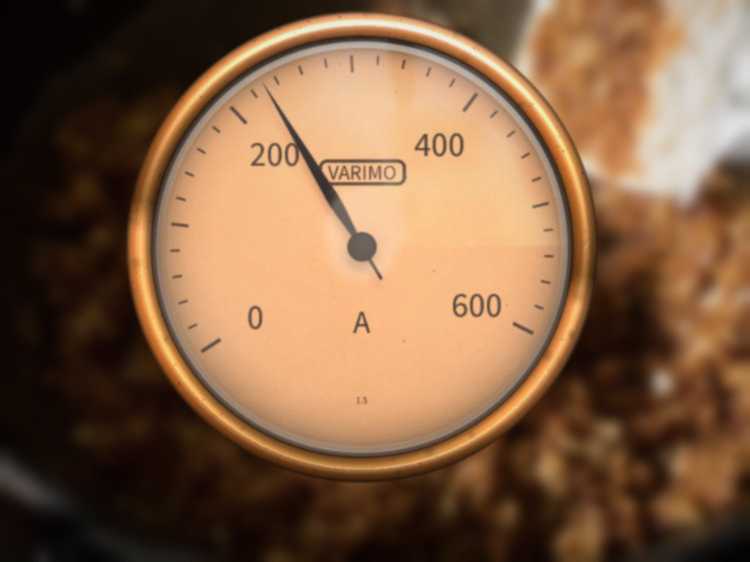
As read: {"value": 230, "unit": "A"}
